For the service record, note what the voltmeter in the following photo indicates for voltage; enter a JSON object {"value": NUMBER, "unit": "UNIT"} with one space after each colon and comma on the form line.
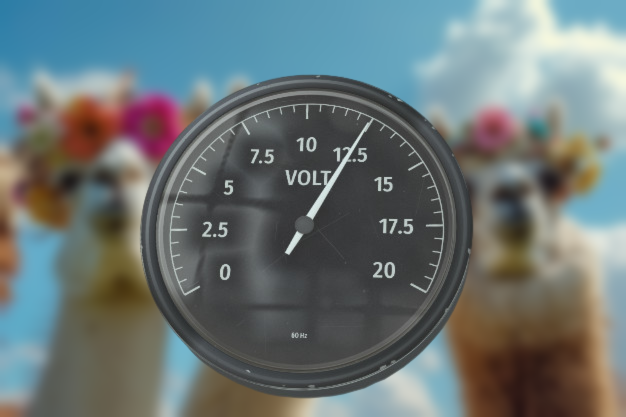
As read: {"value": 12.5, "unit": "V"}
